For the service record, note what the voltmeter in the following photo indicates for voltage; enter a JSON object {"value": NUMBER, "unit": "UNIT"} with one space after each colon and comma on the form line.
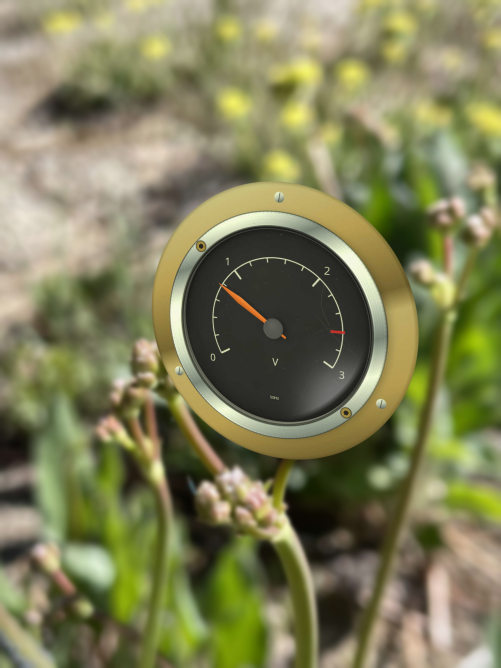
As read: {"value": 0.8, "unit": "V"}
